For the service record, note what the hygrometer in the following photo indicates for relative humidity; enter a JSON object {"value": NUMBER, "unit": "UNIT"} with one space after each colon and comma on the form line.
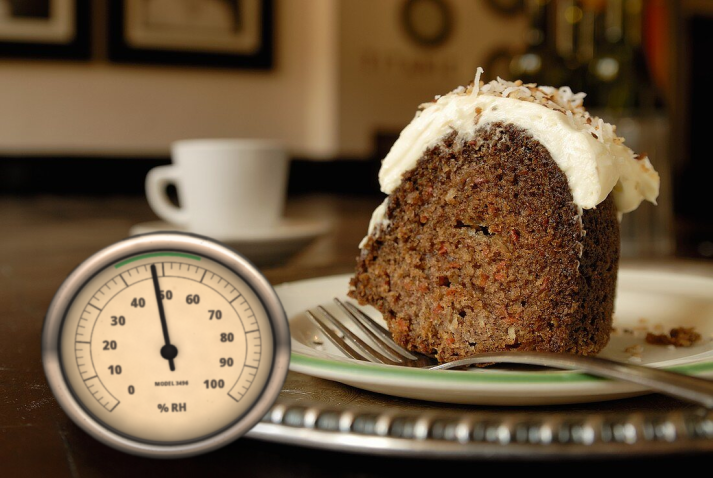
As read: {"value": 48, "unit": "%"}
